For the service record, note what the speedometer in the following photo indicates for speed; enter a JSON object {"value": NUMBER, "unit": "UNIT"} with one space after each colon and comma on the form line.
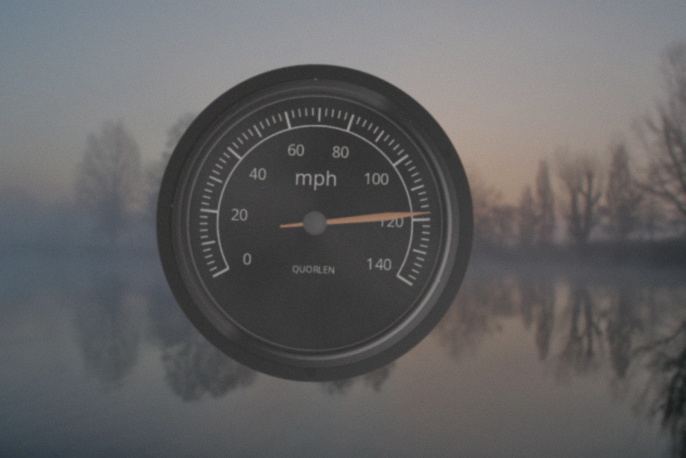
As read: {"value": 118, "unit": "mph"}
